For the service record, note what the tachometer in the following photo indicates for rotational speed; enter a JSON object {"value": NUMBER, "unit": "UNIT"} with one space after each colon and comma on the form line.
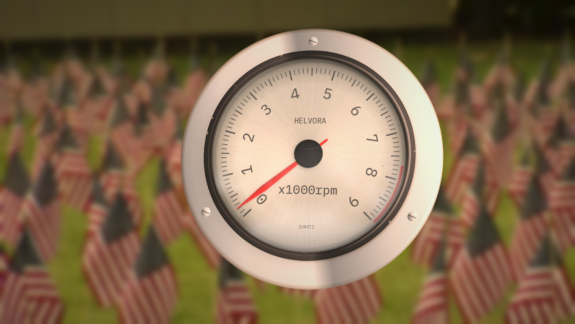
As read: {"value": 200, "unit": "rpm"}
